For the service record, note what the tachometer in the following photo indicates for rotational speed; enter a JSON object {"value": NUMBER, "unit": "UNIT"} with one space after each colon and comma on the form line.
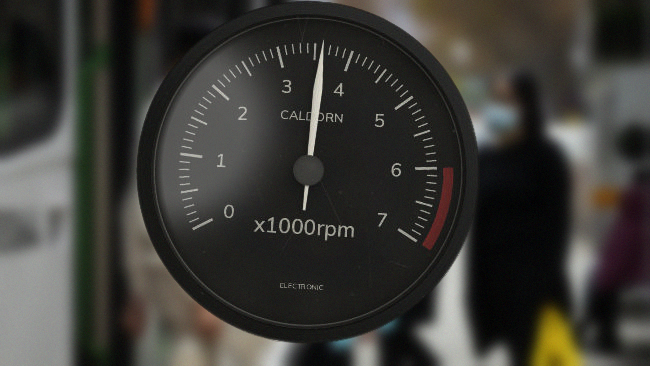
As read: {"value": 3600, "unit": "rpm"}
